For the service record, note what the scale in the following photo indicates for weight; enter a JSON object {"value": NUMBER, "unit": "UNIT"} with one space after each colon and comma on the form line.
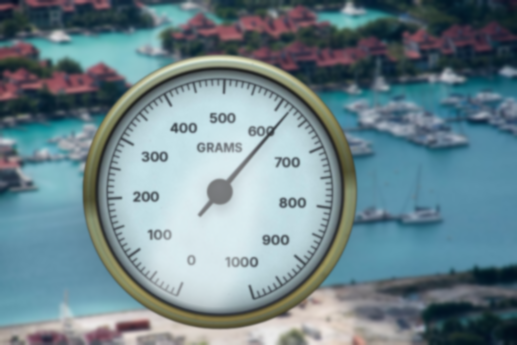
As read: {"value": 620, "unit": "g"}
